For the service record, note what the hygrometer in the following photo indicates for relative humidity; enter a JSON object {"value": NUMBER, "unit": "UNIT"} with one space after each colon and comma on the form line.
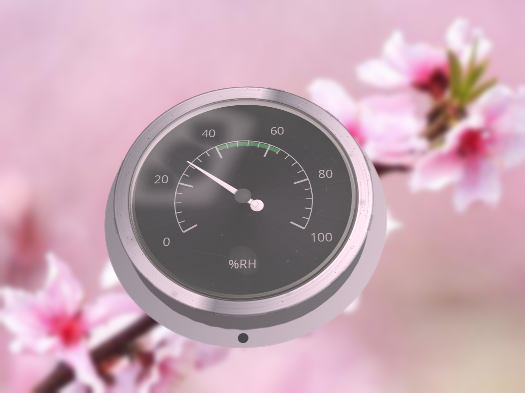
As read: {"value": 28, "unit": "%"}
